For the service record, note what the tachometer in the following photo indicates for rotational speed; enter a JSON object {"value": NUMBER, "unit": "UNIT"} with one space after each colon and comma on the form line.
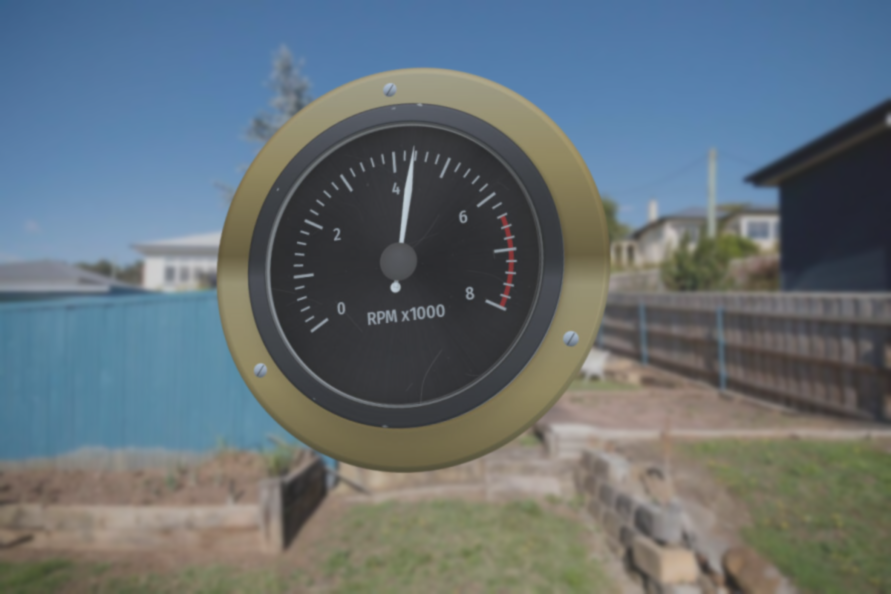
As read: {"value": 4400, "unit": "rpm"}
